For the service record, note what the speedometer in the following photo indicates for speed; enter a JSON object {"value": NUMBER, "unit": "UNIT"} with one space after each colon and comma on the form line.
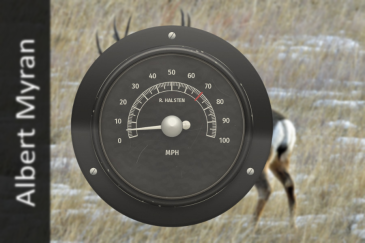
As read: {"value": 5, "unit": "mph"}
